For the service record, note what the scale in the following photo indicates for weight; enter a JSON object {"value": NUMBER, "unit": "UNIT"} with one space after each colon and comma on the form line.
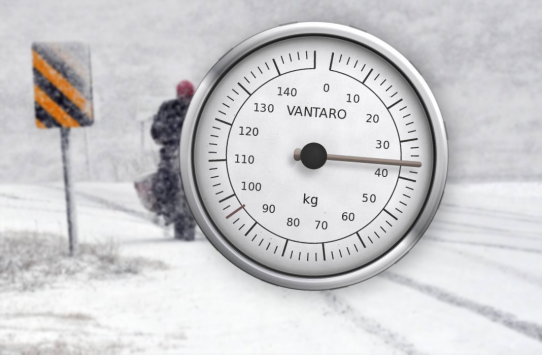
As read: {"value": 36, "unit": "kg"}
